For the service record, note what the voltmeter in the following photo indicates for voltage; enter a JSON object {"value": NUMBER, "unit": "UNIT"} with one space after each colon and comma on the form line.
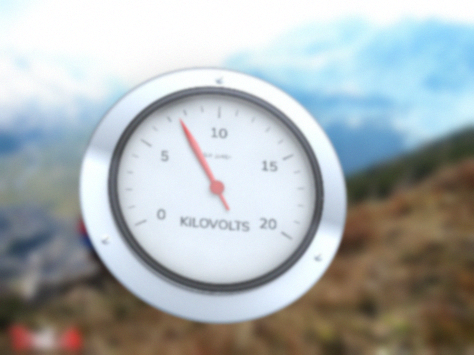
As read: {"value": 7.5, "unit": "kV"}
